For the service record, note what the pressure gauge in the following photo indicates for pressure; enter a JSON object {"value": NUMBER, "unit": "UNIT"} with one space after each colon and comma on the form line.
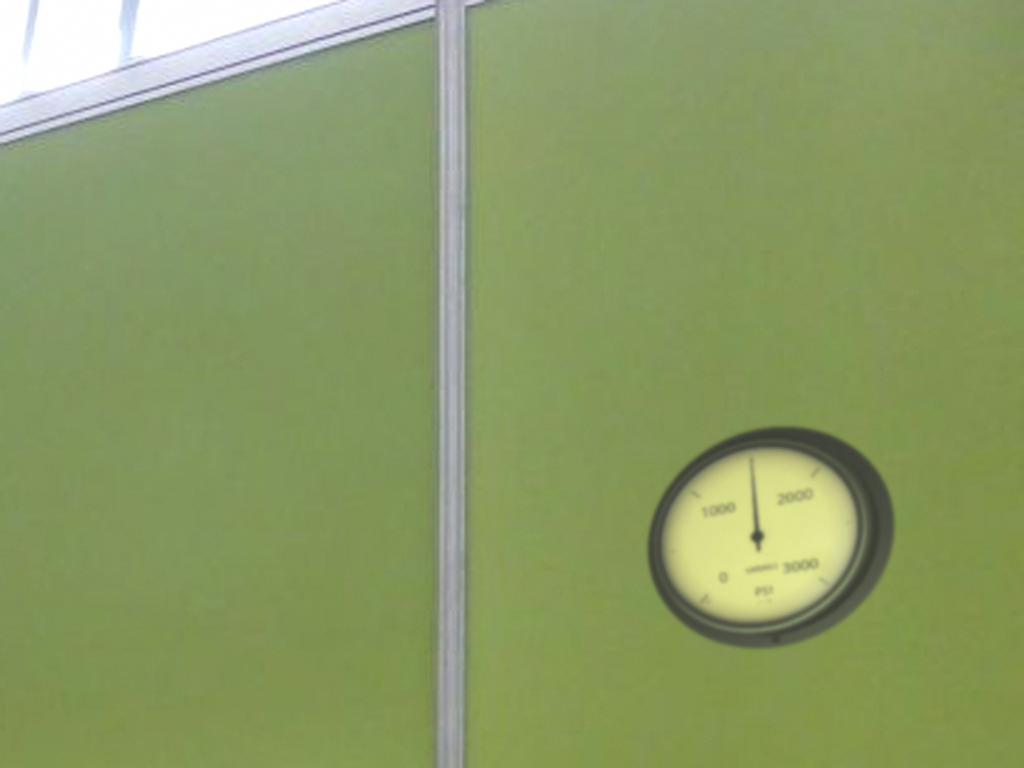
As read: {"value": 1500, "unit": "psi"}
